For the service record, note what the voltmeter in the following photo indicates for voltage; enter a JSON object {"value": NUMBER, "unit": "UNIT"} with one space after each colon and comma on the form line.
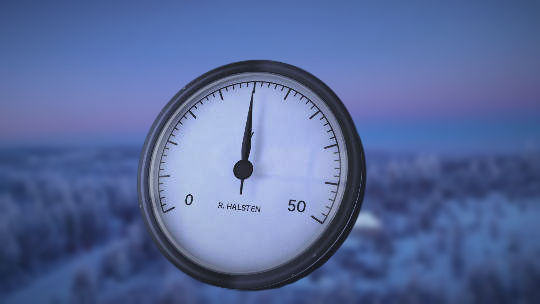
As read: {"value": 25, "unit": "V"}
